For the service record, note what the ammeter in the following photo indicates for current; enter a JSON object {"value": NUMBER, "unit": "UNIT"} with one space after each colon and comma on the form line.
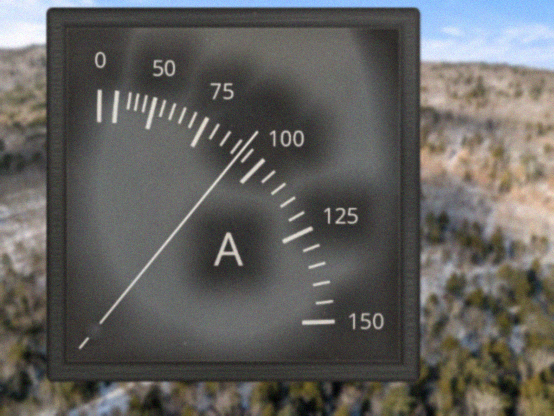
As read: {"value": 92.5, "unit": "A"}
